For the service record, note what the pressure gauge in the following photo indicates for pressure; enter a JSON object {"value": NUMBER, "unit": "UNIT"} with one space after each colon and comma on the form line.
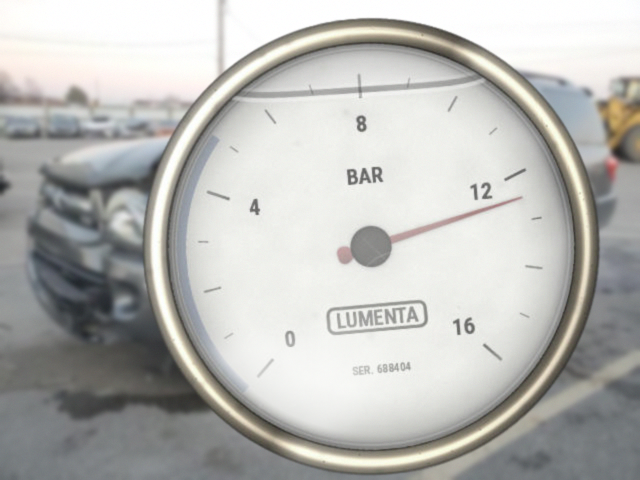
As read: {"value": 12.5, "unit": "bar"}
